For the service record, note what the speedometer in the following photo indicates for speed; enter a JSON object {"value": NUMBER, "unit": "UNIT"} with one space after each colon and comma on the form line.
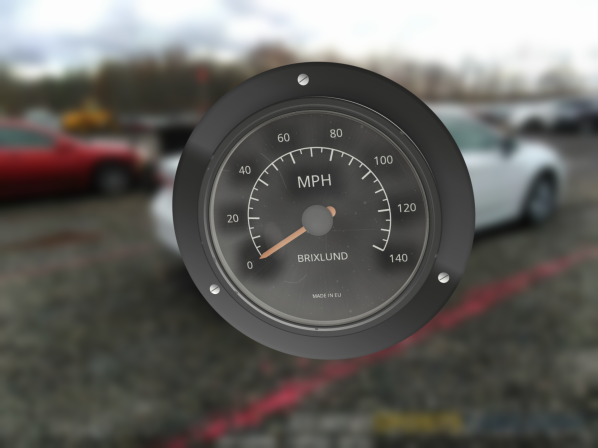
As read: {"value": 0, "unit": "mph"}
